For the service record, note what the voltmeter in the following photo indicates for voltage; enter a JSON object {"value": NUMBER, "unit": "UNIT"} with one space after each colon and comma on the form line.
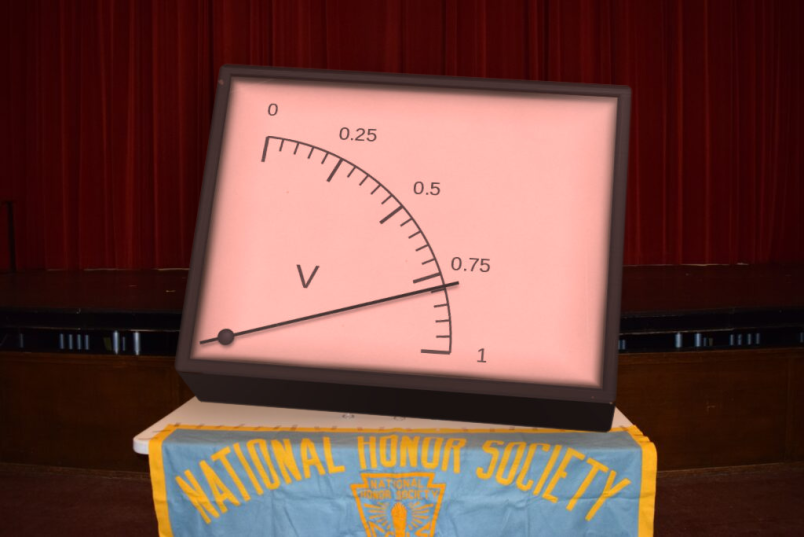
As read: {"value": 0.8, "unit": "V"}
